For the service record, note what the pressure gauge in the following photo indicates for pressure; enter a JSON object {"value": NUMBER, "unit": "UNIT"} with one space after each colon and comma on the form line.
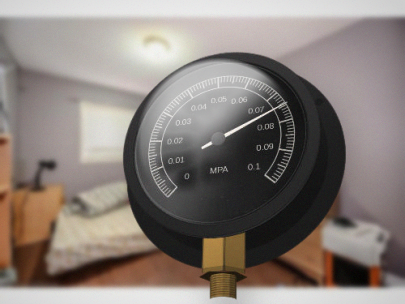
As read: {"value": 0.075, "unit": "MPa"}
